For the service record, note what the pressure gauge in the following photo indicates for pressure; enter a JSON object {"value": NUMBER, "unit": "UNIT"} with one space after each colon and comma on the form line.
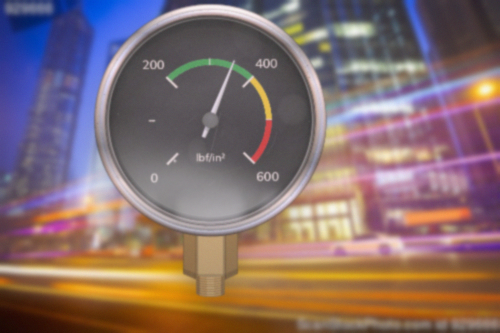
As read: {"value": 350, "unit": "psi"}
